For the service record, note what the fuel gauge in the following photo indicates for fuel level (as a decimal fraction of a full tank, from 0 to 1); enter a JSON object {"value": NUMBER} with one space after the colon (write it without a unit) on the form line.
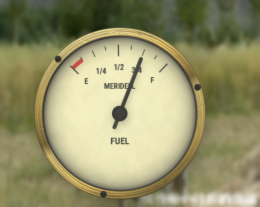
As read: {"value": 0.75}
